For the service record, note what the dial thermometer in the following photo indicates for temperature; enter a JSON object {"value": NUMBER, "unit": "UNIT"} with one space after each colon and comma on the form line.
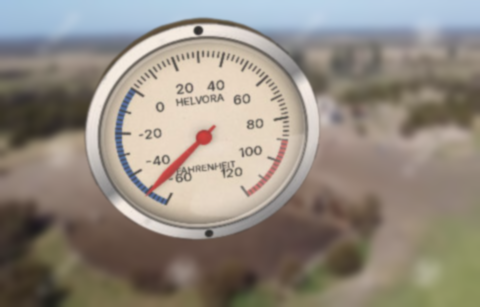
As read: {"value": -50, "unit": "°F"}
